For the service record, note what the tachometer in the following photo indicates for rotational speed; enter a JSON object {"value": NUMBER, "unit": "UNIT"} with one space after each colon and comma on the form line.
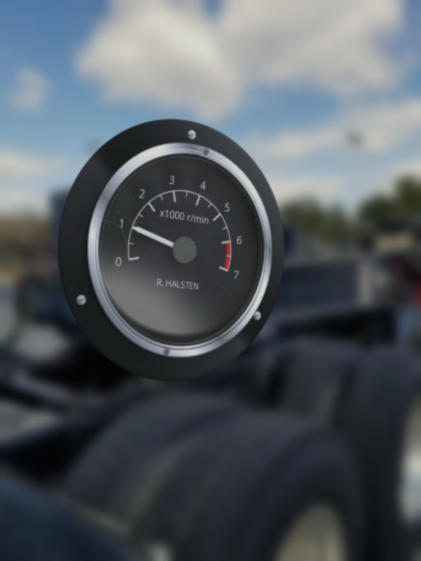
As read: {"value": 1000, "unit": "rpm"}
